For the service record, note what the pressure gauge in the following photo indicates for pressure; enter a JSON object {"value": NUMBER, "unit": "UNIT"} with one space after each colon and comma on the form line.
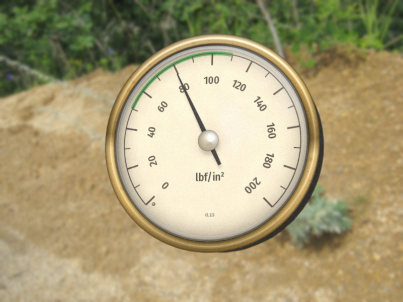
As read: {"value": 80, "unit": "psi"}
